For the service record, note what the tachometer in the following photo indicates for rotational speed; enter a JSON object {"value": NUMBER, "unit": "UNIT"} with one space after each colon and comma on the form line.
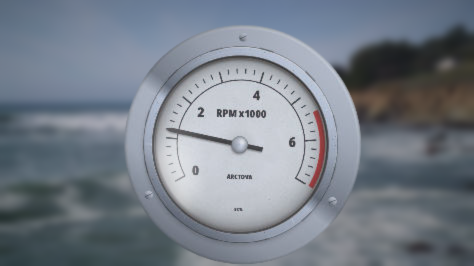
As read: {"value": 1200, "unit": "rpm"}
